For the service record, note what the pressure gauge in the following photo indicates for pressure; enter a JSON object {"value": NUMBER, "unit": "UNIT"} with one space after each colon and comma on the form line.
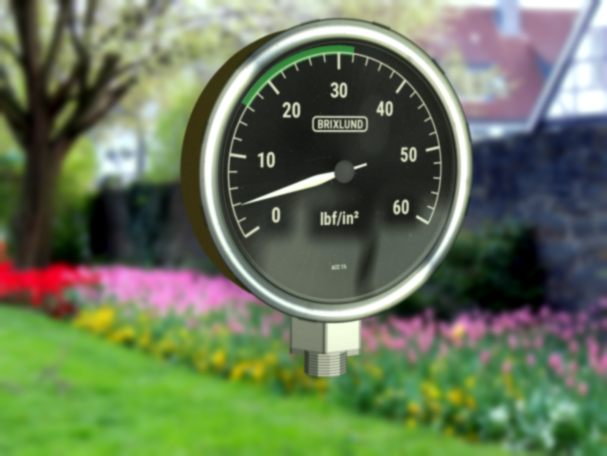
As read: {"value": 4, "unit": "psi"}
